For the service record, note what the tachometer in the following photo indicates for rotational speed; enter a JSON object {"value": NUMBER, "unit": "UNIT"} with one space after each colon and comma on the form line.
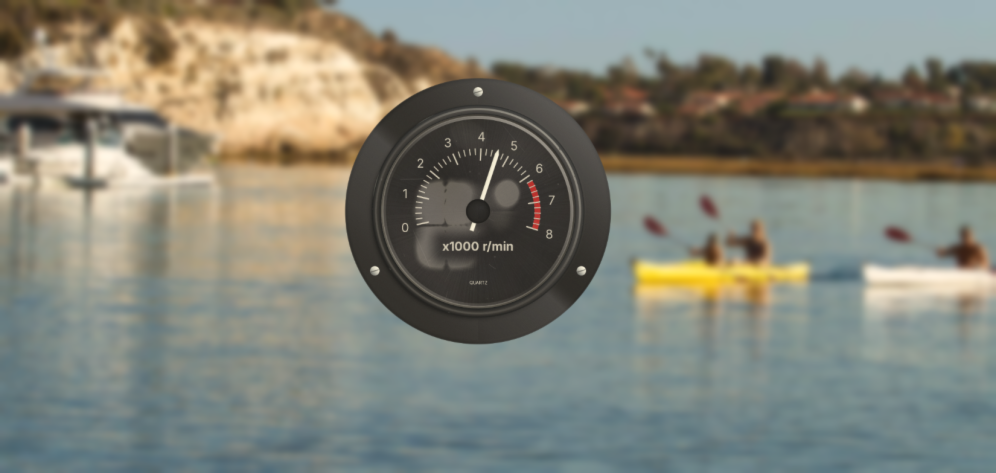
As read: {"value": 4600, "unit": "rpm"}
